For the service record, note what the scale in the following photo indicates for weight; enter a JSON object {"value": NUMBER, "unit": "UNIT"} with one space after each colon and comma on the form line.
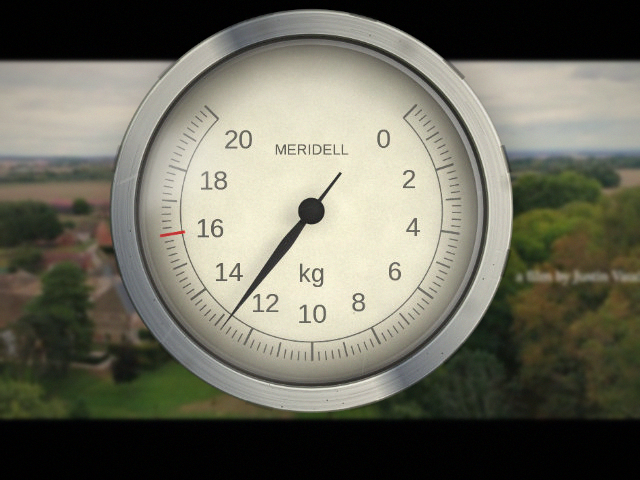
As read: {"value": 12.8, "unit": "kg"}
